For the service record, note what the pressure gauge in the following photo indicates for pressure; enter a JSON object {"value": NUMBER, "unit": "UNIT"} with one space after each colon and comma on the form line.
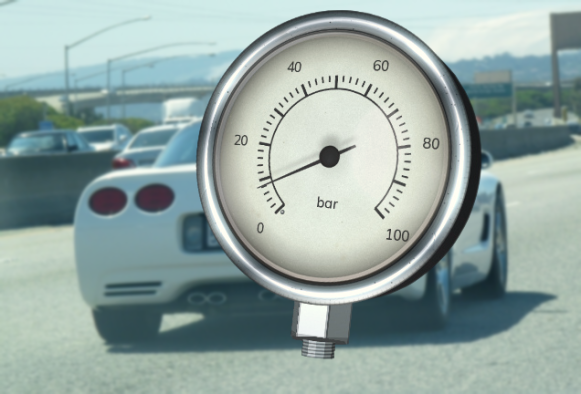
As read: {"value": 8, "unit": "bar"}
